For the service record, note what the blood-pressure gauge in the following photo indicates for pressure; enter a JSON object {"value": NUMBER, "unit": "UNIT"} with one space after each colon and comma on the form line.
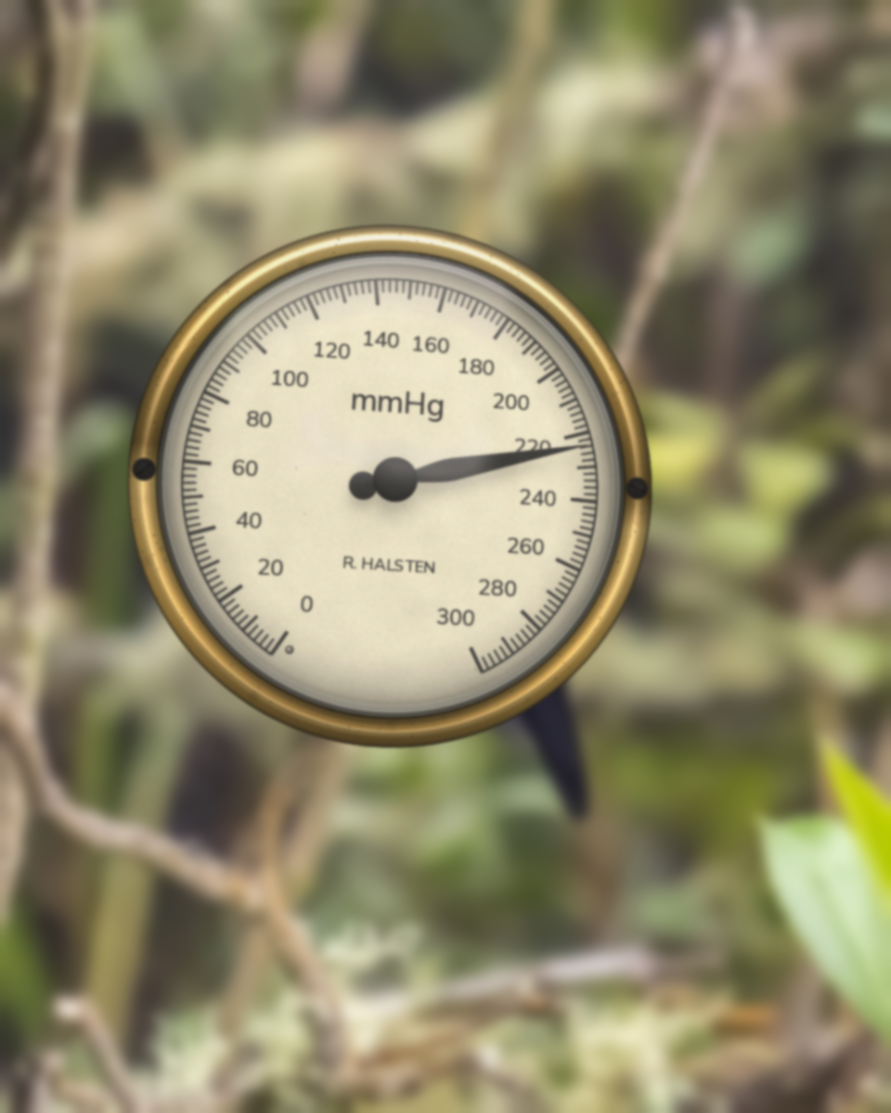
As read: {"value": 224, "unit": "mmHg"}
